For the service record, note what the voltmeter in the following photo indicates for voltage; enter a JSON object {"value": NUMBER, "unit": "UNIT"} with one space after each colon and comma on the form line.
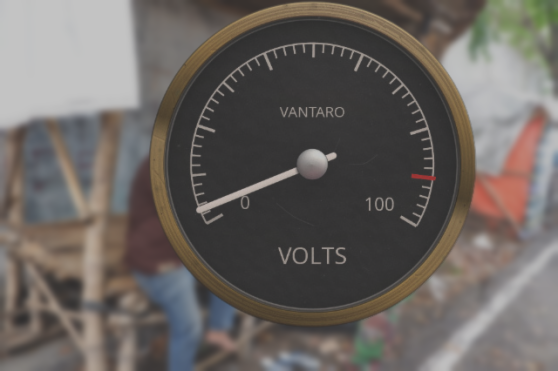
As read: {"value": 3, "unit": "V"}
